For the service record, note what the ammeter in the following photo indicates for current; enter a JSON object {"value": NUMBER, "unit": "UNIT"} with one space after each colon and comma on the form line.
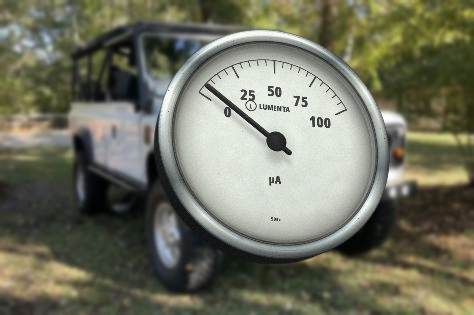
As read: {"value": 5, "unit": "µA"}
